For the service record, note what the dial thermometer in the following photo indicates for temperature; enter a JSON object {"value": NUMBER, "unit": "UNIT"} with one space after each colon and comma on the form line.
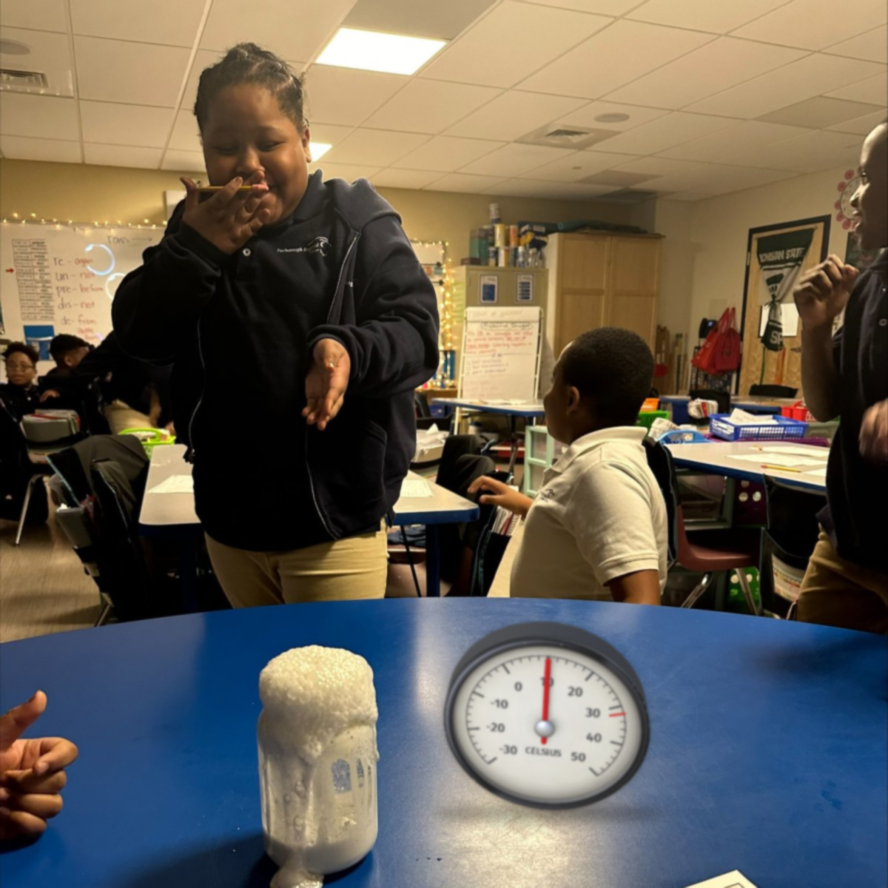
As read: {"value": 10, "unit": "°C"}
